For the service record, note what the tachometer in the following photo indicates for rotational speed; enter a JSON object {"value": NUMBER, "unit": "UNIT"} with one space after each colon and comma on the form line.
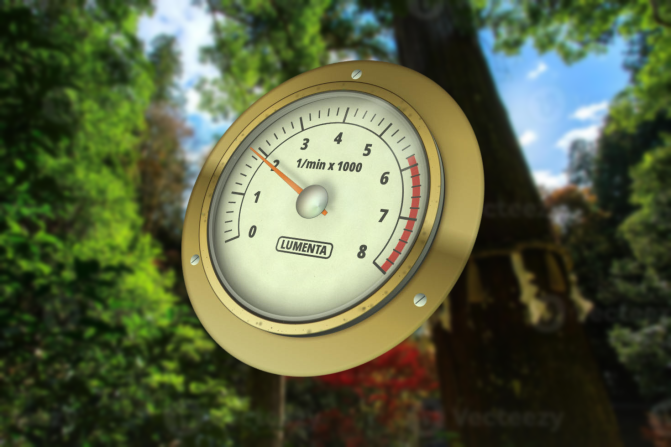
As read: {"value": 1900, "unit": "rpm"}
